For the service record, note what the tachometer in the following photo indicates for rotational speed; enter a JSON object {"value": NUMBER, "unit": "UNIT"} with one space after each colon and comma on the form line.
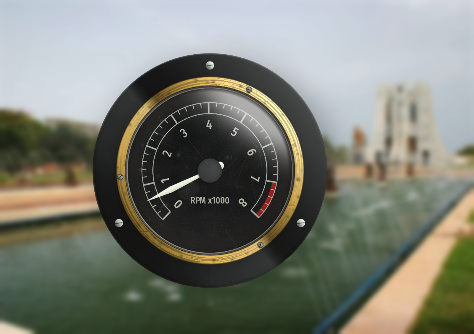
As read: {"value": 600, "unit": "rpm"}
